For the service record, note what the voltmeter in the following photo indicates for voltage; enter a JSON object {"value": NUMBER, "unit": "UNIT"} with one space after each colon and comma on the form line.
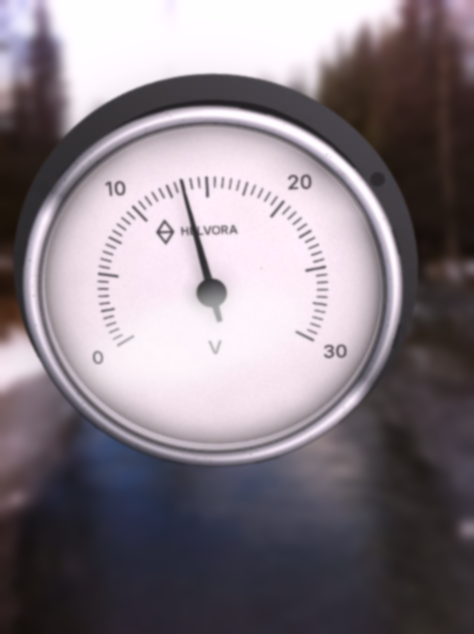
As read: {"value": 13.5, "unit": "V"}
